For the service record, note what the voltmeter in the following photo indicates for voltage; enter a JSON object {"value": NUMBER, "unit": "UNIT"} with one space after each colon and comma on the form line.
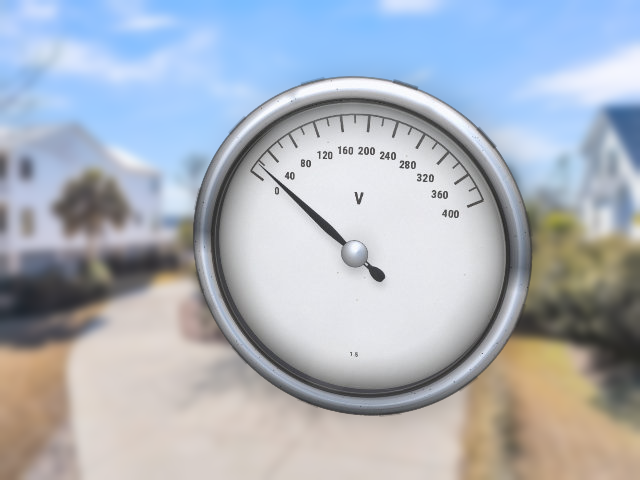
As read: {"value": 20, "unit": "V"}
